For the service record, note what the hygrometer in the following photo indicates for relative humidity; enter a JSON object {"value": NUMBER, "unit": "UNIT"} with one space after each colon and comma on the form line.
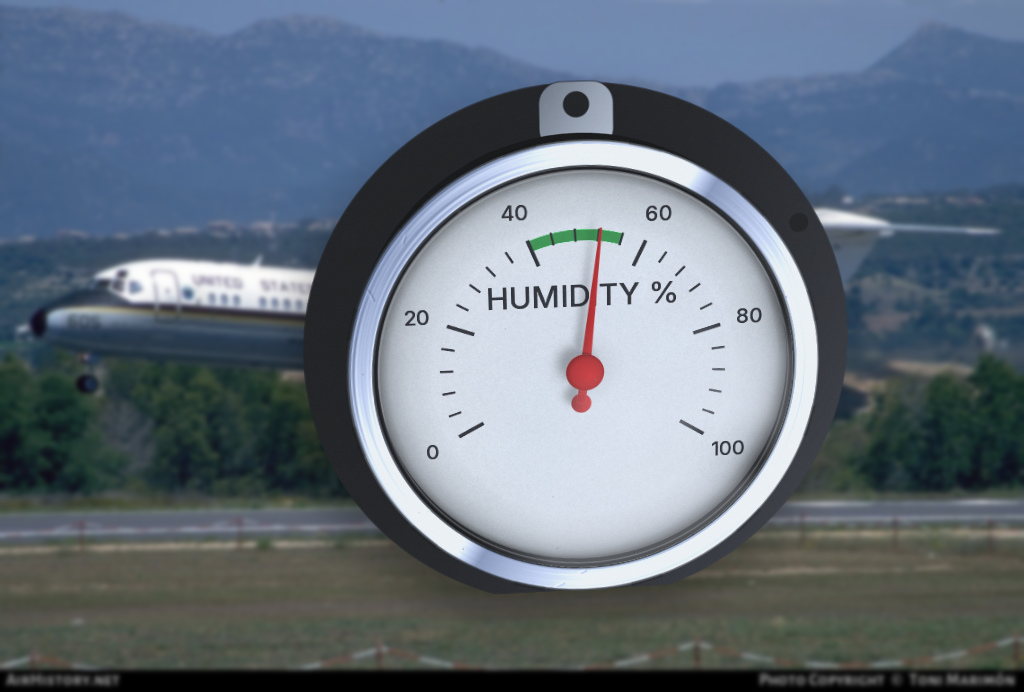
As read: {"value": 52, "unit": "%"}
